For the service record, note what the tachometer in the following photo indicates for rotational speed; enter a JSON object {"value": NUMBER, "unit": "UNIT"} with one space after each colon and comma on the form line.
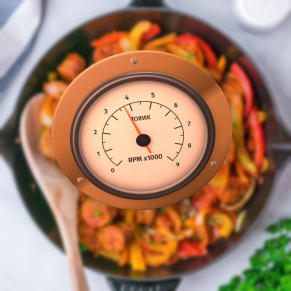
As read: {"value": 3750, "unit": "rpm"}
